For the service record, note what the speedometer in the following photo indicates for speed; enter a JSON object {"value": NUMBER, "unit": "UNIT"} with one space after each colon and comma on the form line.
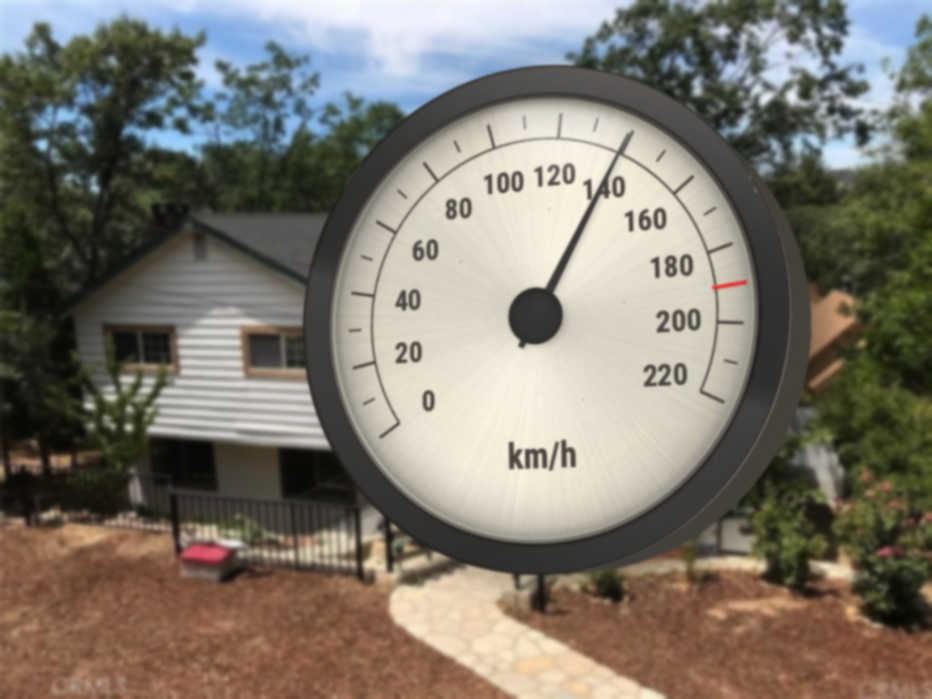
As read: {"value": 140, "unit": "km/h"}
